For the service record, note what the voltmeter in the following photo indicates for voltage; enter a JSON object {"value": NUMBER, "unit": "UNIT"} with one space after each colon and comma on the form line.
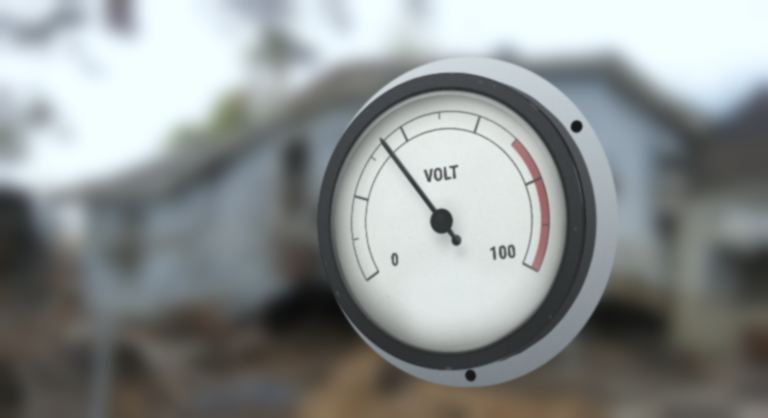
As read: {"value": 35, "unit": "V"}
